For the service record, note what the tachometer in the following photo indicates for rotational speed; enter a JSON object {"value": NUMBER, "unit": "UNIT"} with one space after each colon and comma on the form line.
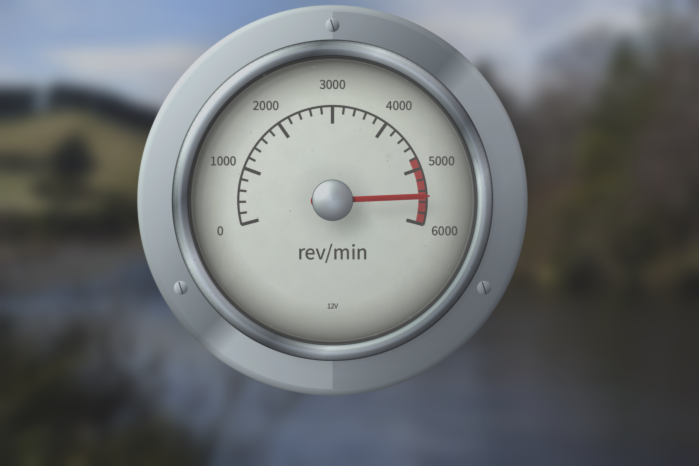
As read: {"value": 5500, "unit": "rpm"}
